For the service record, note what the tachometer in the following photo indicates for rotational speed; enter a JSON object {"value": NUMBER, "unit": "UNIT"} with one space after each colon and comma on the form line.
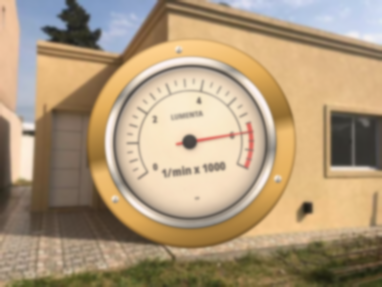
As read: {"value": 6000, "unit": "rpm"}
